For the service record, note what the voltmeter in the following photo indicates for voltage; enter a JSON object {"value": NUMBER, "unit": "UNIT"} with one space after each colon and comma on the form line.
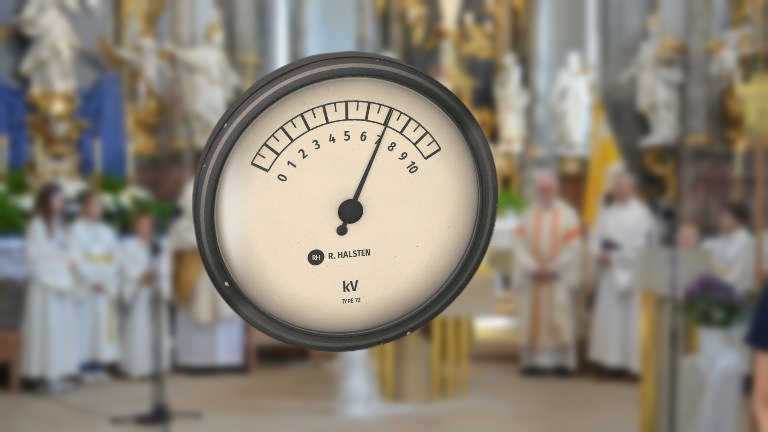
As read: {"value": 7, "unit": "kV"}
